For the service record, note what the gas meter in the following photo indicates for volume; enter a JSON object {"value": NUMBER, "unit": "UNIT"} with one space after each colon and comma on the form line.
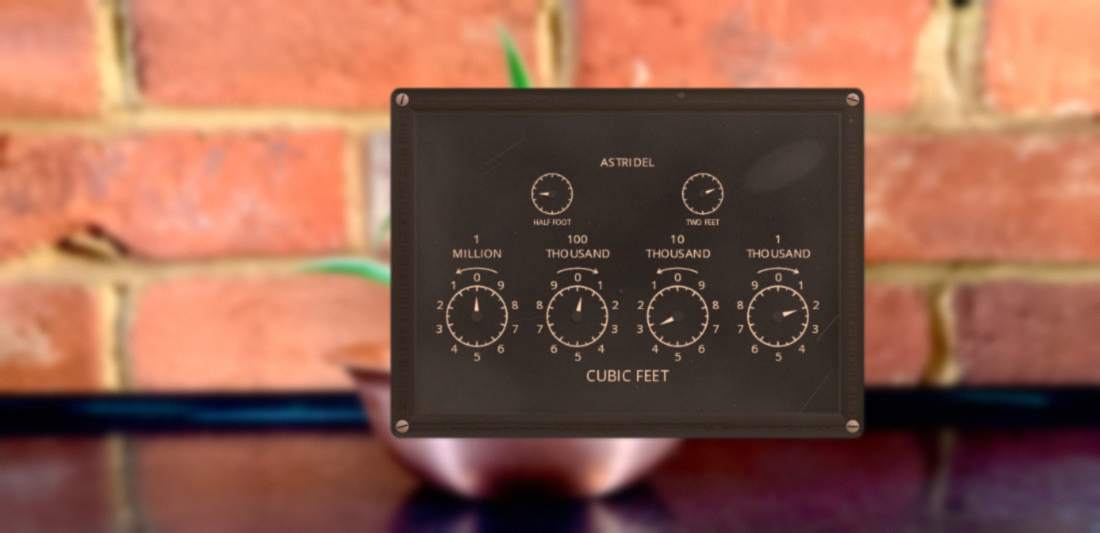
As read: {"value": 3200, "unit": "ft³"}
